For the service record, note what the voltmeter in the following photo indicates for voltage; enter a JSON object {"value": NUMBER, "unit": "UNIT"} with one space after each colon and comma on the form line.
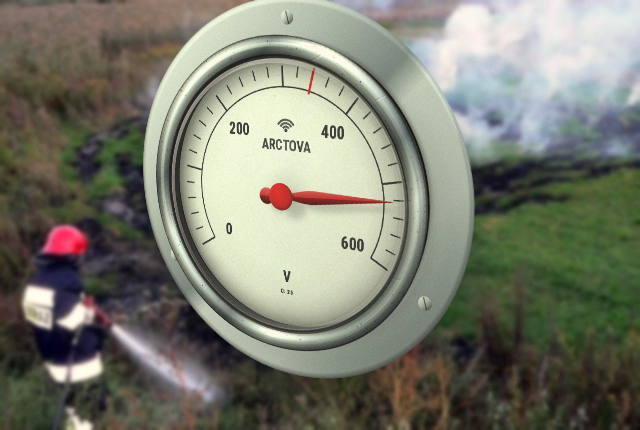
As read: {"value": 520, "unit": "V"}
